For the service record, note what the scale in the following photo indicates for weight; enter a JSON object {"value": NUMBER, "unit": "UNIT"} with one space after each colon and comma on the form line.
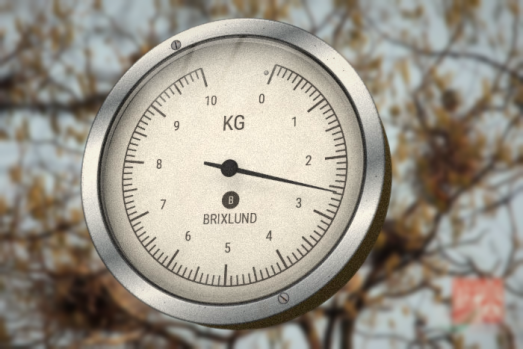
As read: {"value": 2.6, "unit": "kg"}
